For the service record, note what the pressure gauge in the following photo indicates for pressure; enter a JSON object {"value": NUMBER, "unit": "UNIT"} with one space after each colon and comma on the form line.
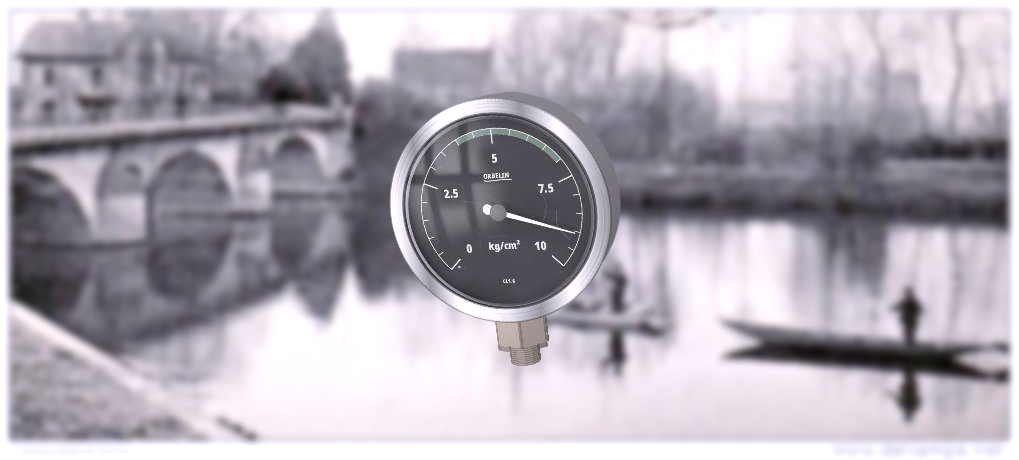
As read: {"value": 9, "unit": "kg/cm²"}
